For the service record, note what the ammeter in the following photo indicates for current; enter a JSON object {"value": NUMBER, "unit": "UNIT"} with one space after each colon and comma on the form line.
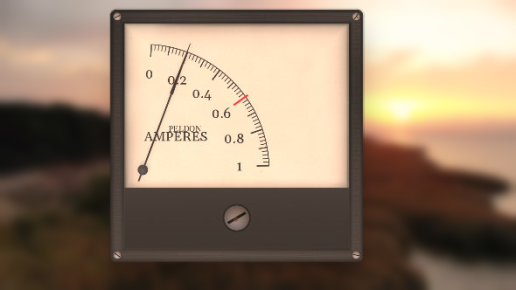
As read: {"value": 0.2, "unit": "A"}
